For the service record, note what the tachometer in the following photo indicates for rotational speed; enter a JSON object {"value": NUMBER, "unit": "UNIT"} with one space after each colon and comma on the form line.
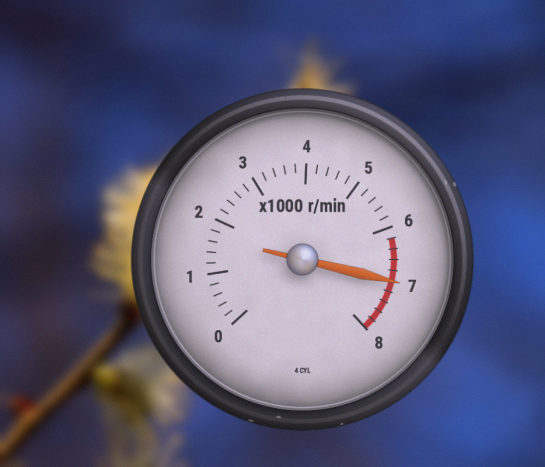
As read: {"value": 7000, "unit": "rpm"}
